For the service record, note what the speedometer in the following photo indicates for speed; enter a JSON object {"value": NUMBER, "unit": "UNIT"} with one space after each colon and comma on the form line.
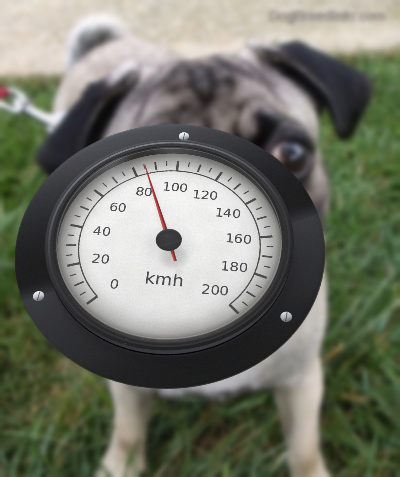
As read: {"value": 85, "unit": "km/h"}
